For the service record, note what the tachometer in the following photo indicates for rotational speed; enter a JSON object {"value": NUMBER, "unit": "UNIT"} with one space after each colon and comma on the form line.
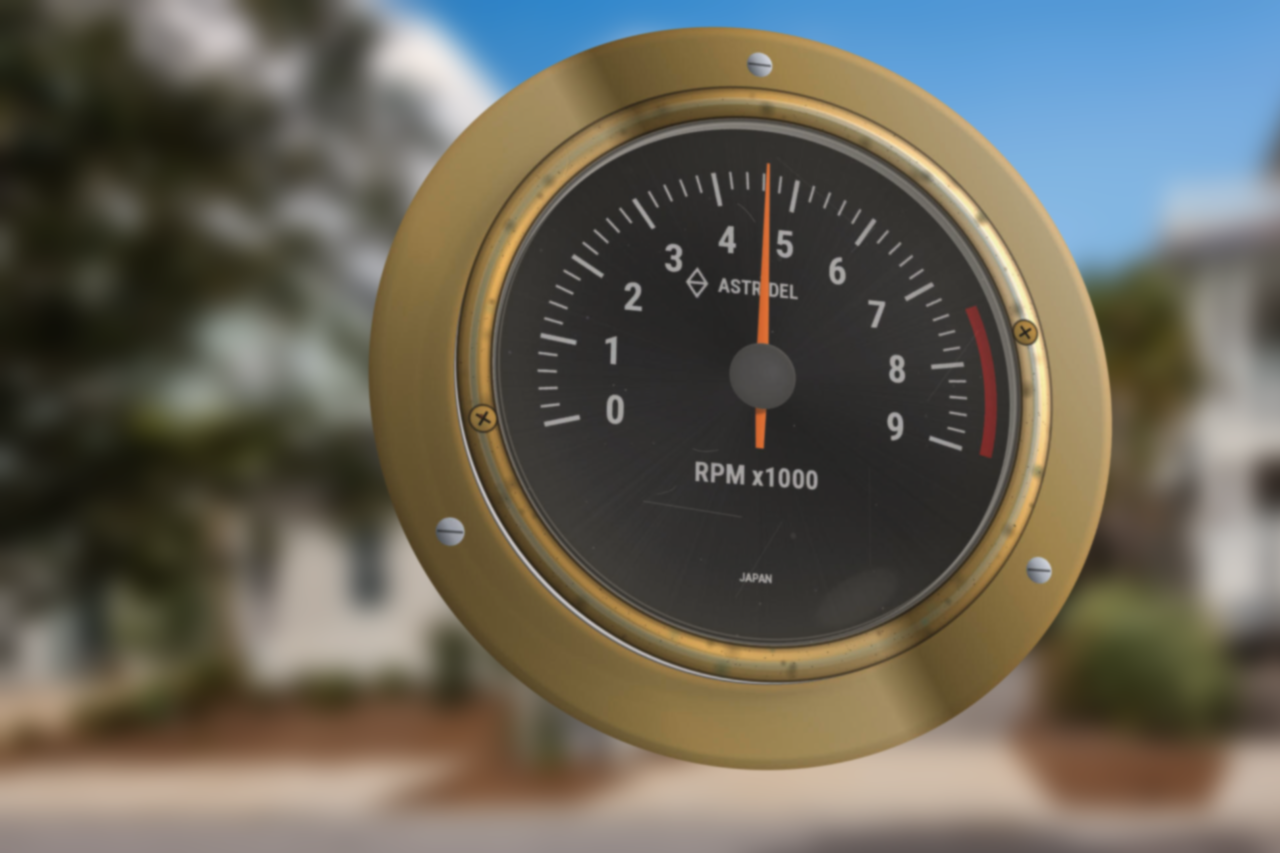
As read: {"value": 4600, "unit": "rpm"}
